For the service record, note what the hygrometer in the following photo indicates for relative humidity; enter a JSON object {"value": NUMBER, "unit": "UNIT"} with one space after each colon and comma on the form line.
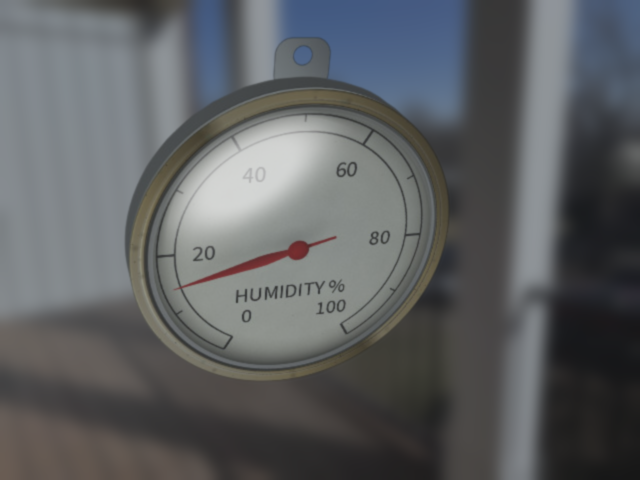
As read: {"value": 15, "unit": "%"}
